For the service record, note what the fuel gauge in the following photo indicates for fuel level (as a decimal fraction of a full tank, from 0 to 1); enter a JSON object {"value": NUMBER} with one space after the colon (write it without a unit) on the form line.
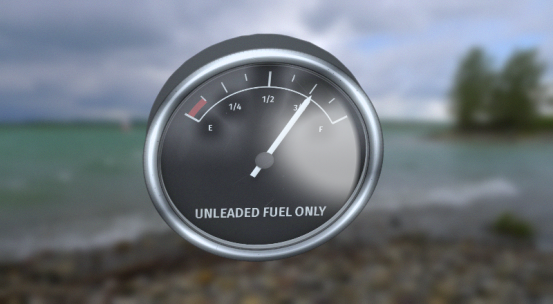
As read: {"value": 0.75}
